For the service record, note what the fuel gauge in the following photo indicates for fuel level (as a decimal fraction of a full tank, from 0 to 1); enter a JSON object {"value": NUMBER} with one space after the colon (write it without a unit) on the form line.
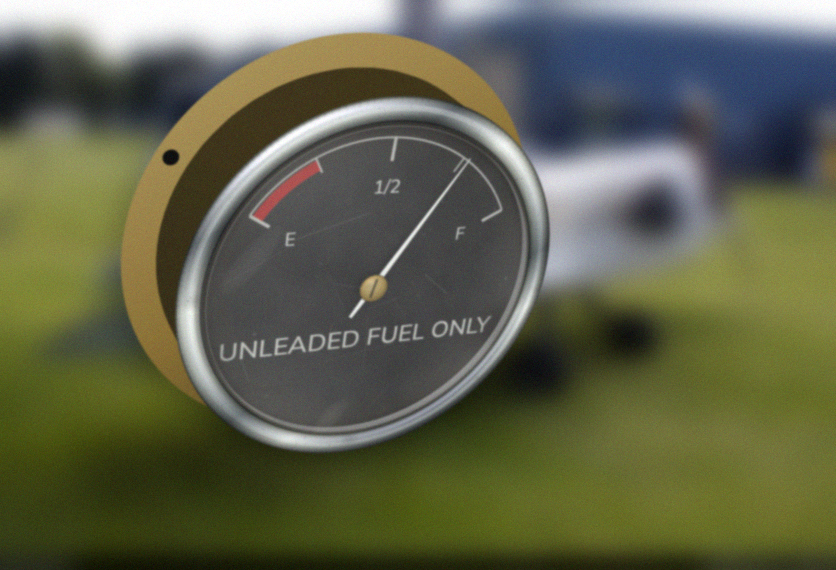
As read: {"value": 0.75}
